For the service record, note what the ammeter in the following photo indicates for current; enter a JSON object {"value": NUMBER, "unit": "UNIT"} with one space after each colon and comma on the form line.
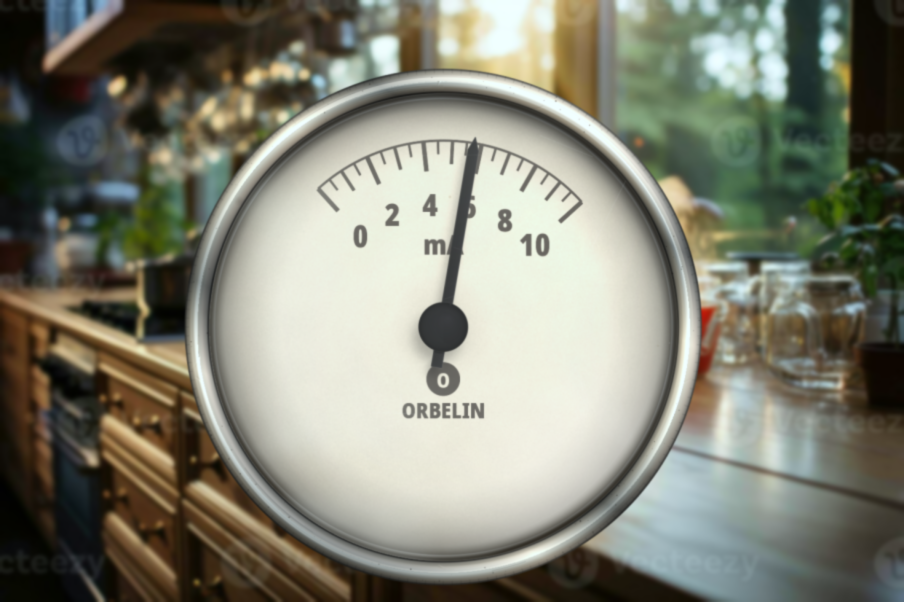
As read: {"value": 5.75, "unit": "mA"}
